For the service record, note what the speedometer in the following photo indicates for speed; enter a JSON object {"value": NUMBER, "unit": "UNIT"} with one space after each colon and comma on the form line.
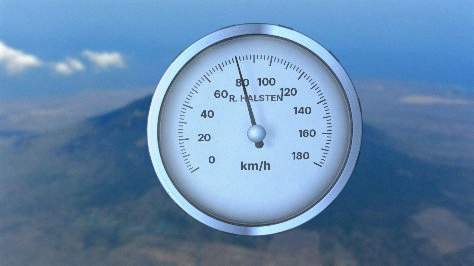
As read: {"value": 80, "unit": "km/h"}
